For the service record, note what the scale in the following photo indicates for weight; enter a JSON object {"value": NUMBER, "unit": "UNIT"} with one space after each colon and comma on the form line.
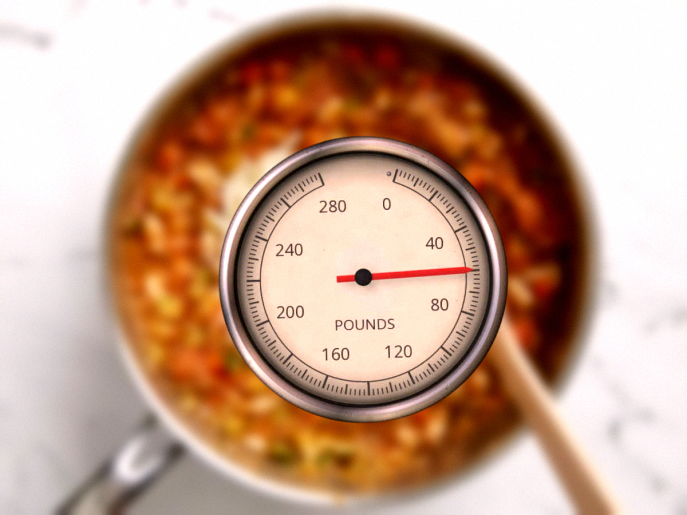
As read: {"value": 60, "unit": "lb"}
